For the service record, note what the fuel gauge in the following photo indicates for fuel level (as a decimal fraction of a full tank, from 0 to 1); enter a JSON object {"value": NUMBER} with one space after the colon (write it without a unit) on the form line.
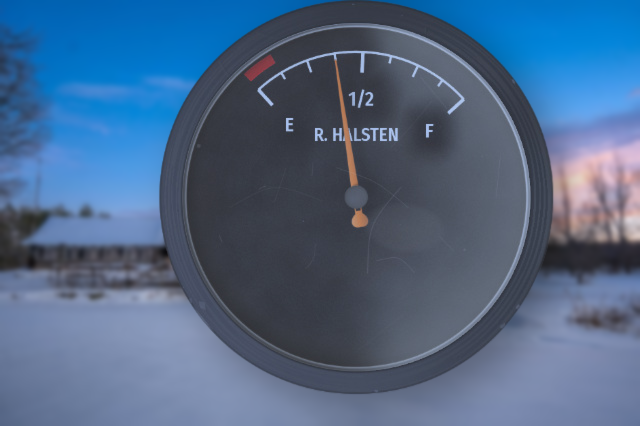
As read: {"value": 0.375}
